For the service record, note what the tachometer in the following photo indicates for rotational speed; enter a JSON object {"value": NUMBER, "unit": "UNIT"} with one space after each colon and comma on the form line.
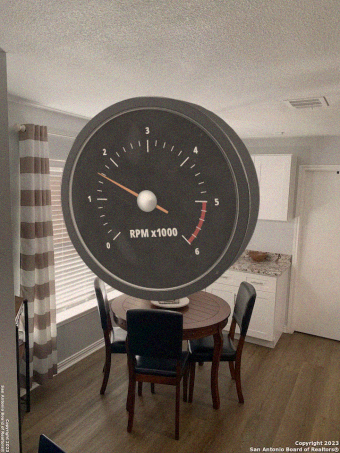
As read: {"value": 1600, "unit": "rpm"}
